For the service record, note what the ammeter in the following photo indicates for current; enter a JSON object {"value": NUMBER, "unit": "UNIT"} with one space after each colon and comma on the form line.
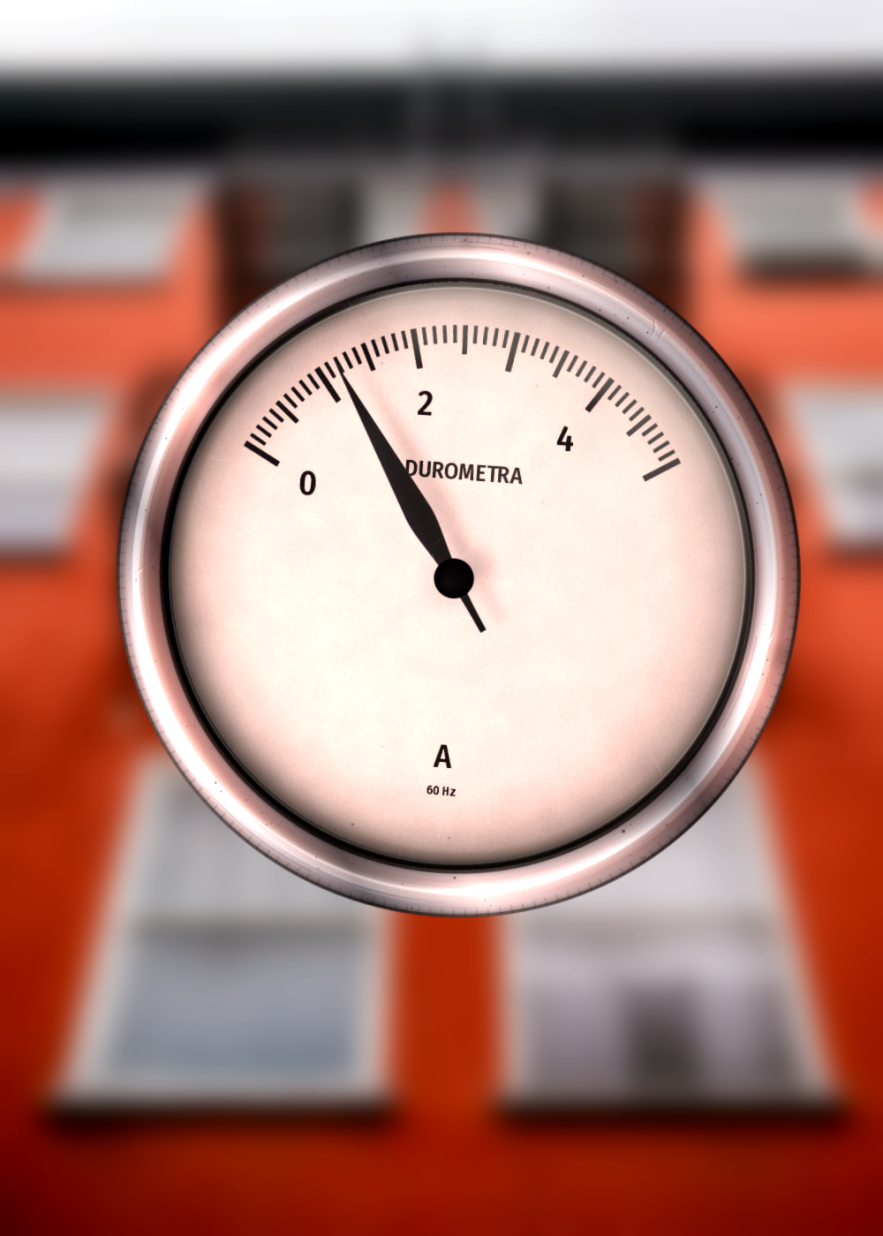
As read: {"value": 1.2, "unit": "A"}
